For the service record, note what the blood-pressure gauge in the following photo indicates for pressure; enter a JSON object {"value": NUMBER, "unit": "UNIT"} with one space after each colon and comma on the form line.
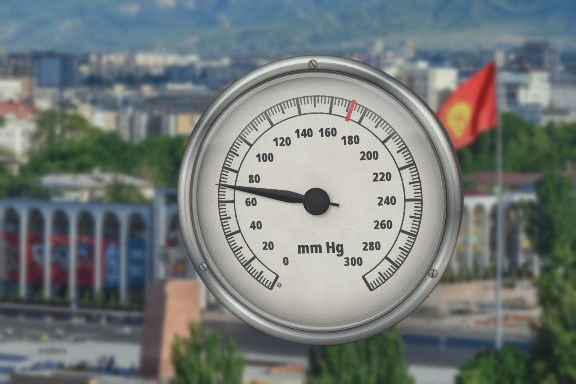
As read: {"value": 70, "unit": "mmHg"}
